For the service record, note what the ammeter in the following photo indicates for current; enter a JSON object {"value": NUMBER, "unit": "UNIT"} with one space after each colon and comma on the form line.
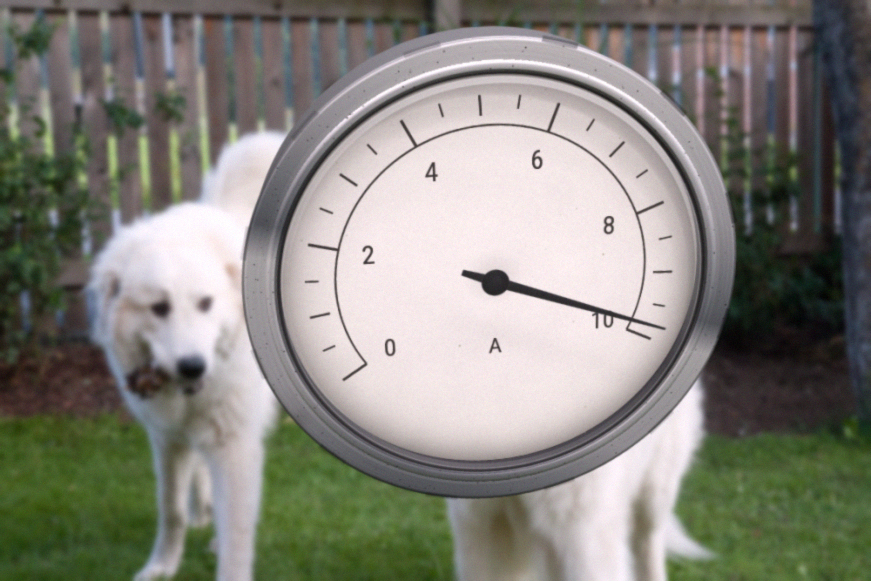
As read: {"value": 9.75, "unit": "A"}
